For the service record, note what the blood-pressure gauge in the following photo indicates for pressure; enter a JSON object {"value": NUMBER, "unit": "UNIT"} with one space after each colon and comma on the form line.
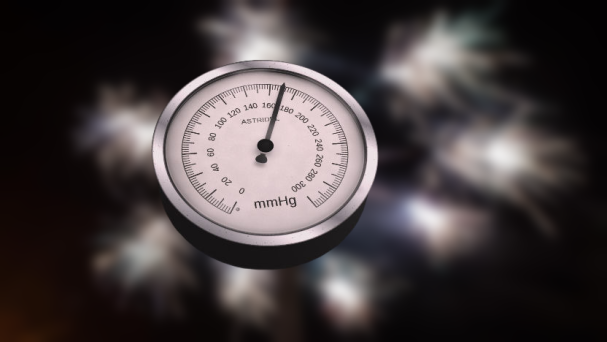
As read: {"value": 170, "unit": "mmHg"}
